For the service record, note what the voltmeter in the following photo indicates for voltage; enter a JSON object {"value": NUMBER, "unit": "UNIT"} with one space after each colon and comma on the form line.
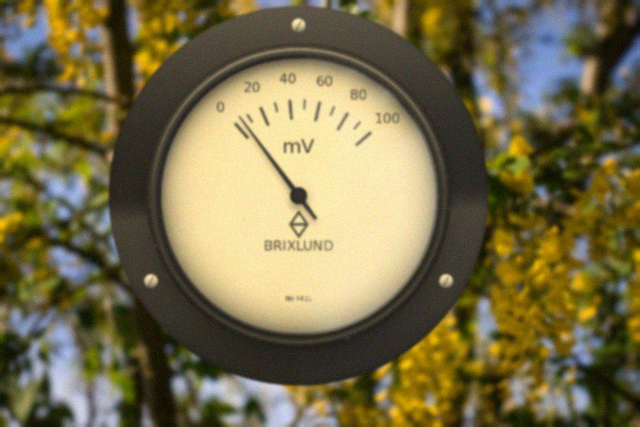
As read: {"value": 5, "unit": "mV"}
